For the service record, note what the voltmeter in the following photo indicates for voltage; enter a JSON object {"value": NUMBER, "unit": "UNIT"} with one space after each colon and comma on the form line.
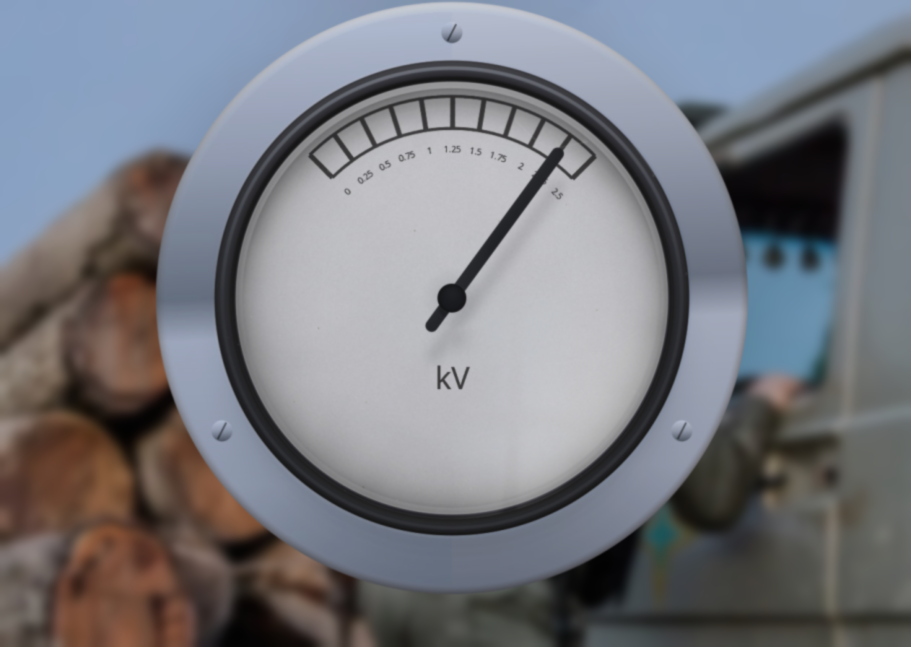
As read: {"value": 2.25, "unit": "kV"}
